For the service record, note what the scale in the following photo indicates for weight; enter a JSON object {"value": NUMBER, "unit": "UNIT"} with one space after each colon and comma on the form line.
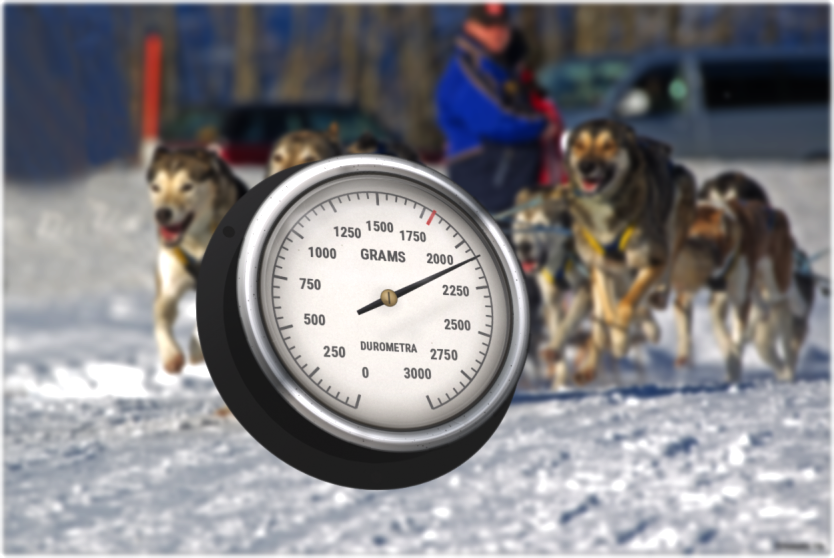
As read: {"value": 2100, "unit": "g"}
